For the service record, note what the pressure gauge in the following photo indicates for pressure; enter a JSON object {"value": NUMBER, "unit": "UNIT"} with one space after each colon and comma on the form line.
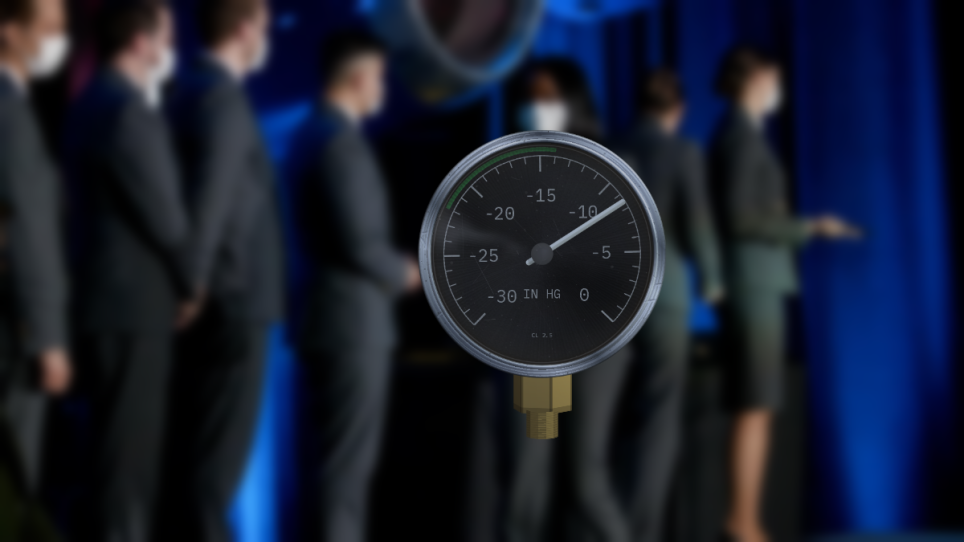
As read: {"value": -8.5, "unit": "inHg"}
